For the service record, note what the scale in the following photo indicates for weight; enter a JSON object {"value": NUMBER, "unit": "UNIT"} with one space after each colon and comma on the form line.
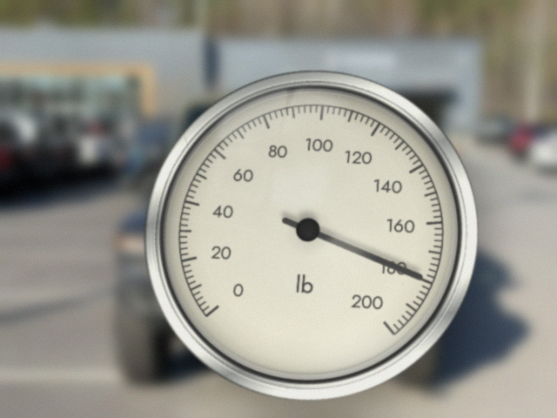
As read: {"value": 180, "unit": "lb"}
